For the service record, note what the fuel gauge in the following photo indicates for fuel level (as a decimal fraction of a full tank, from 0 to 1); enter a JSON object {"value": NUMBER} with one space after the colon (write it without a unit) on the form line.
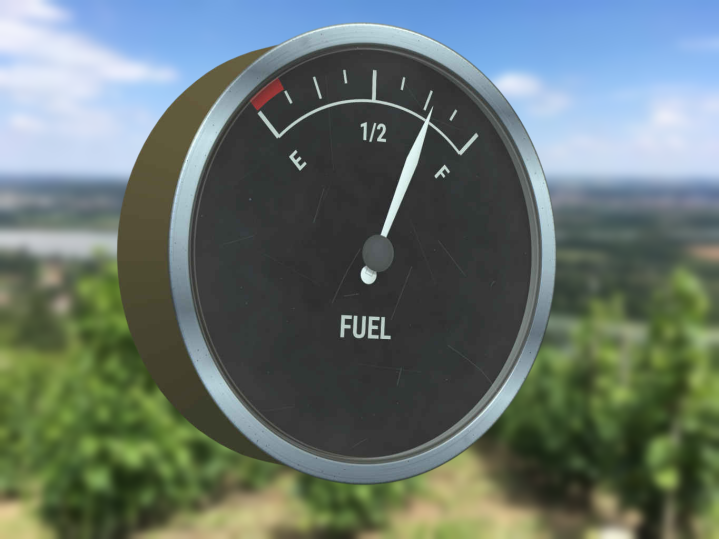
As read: {"value": 0.75}
